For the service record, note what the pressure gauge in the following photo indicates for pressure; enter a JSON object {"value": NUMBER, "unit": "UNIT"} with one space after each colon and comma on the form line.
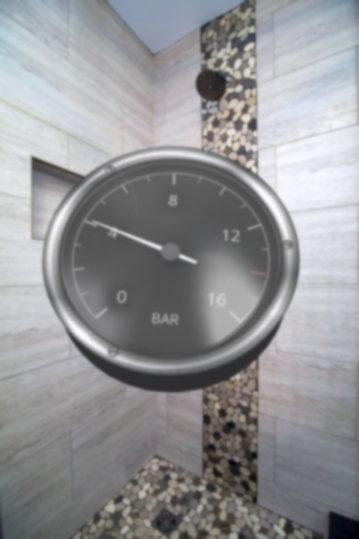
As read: {"value": 4, "unit": "bar"}
